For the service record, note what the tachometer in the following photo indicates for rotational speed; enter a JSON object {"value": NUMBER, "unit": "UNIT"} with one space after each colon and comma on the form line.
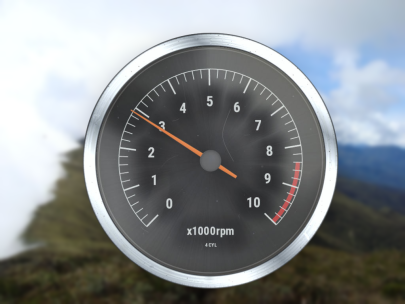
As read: {"value": 2900, "unit": "rpm"}
